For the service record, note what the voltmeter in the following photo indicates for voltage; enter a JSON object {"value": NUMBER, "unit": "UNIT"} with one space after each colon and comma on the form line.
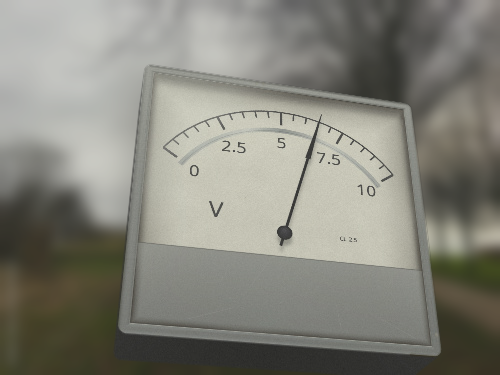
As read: {"value": 6.5, "unit": "V"}
